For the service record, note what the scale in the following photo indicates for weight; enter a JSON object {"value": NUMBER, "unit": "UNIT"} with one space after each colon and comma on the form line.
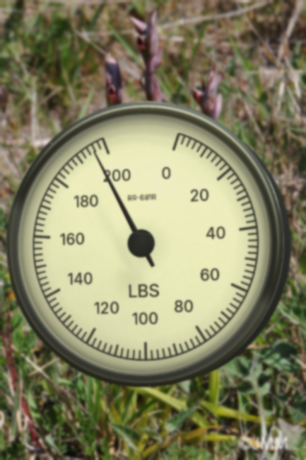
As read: {"value": 196, "unit": "lb"}
